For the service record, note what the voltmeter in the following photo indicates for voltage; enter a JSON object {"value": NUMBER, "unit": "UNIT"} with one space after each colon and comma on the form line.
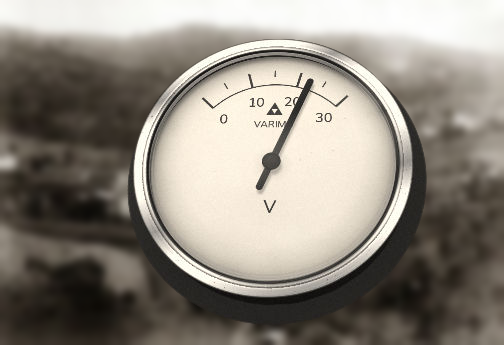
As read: {"value": 22.5, "unit": "V"}
